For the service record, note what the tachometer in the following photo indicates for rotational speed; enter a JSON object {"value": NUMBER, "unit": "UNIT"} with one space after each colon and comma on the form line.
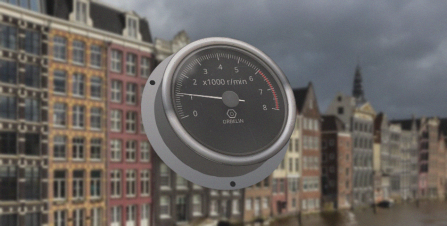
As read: {"value": 1000, "unit": "rpm"}
